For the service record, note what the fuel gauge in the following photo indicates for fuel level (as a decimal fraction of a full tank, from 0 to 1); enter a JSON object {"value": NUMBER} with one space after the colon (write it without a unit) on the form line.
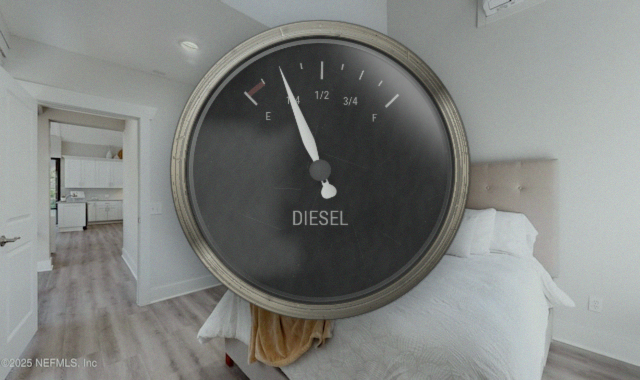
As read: {"value": 0.25}
